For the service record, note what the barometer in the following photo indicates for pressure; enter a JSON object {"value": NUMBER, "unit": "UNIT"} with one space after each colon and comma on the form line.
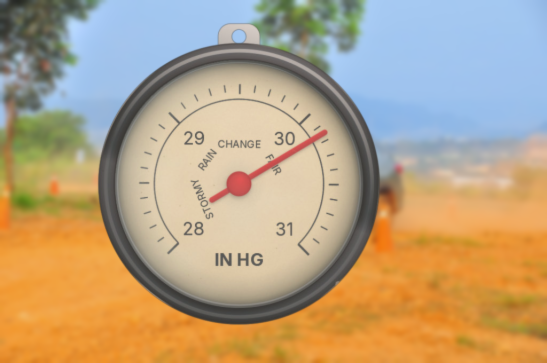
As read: {"value": 30.15, "unit": "inHg"}
